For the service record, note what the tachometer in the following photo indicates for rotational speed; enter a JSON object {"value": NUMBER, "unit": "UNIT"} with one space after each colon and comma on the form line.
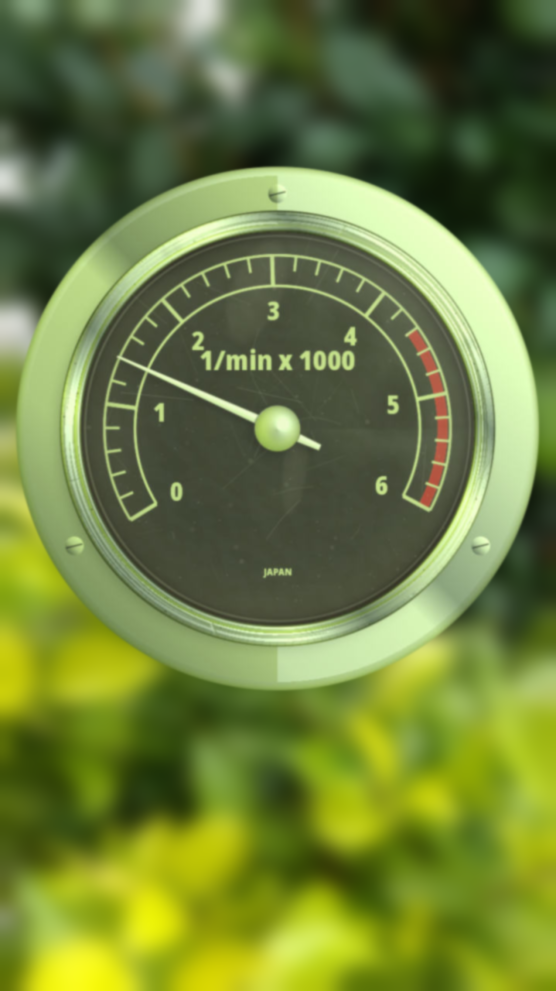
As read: {"value": 1400, "unit": "rpm"}
